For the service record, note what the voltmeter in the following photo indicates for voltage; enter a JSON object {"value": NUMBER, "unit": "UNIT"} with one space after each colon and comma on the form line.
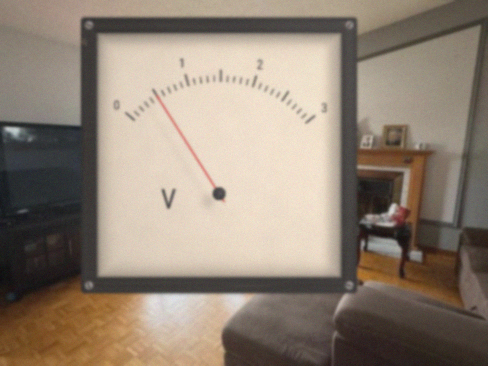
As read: {"value": 0.5, "unit": "V"}
